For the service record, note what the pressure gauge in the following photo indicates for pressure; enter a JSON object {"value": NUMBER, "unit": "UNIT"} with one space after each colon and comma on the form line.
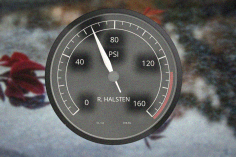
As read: {"value": 65, "unit": "psi"}
